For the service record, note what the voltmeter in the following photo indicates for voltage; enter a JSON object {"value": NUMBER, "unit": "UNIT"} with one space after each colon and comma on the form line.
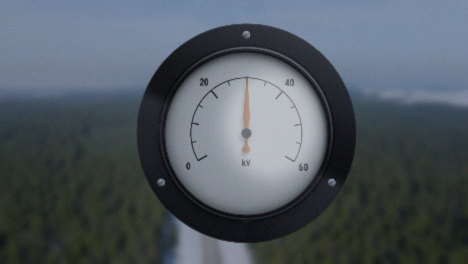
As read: {"value": 30, "unit": "kV"}
